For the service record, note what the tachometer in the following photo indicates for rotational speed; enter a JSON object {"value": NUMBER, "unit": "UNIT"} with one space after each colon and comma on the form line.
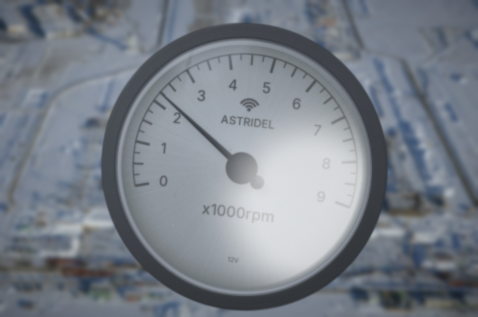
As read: {"value": 2250, "unit": "rpm"}
